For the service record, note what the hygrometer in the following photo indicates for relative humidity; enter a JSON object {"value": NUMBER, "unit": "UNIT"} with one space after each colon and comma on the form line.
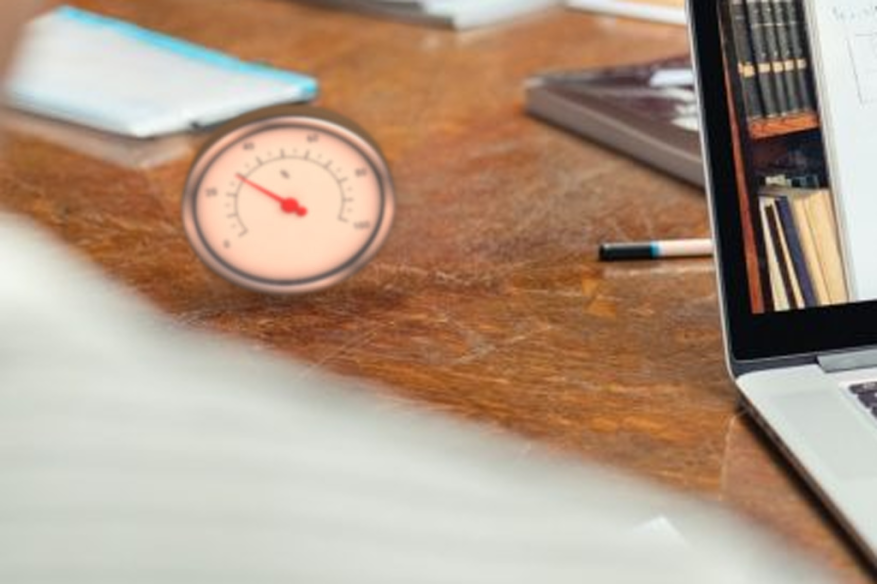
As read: {"value": 30, "unit": "%"}
